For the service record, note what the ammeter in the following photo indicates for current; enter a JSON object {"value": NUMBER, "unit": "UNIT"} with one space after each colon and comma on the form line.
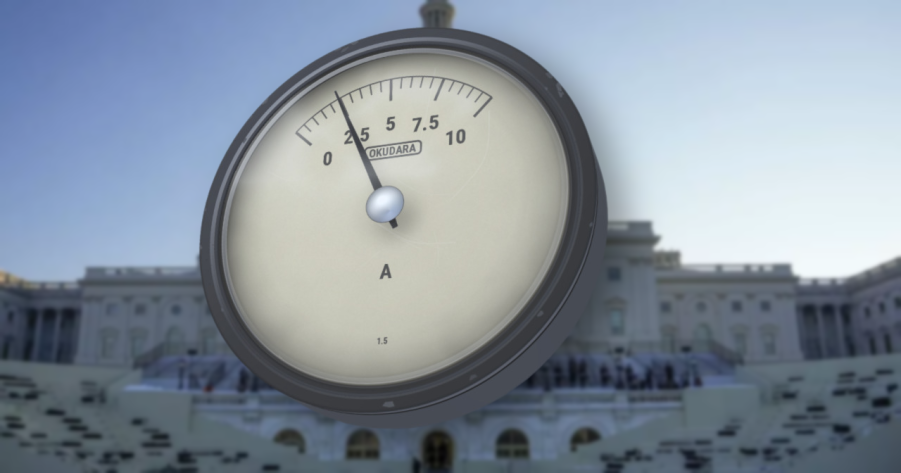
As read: {"value": 2.5, "unit": "A"}
